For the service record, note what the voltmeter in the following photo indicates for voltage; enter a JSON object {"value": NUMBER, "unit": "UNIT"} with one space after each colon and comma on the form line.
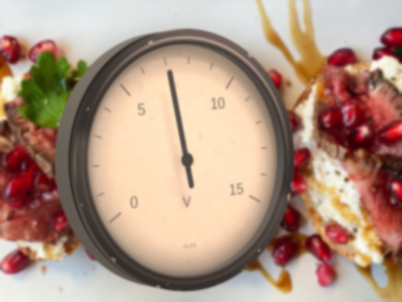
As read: {"value": 7, "unit": "V"}
